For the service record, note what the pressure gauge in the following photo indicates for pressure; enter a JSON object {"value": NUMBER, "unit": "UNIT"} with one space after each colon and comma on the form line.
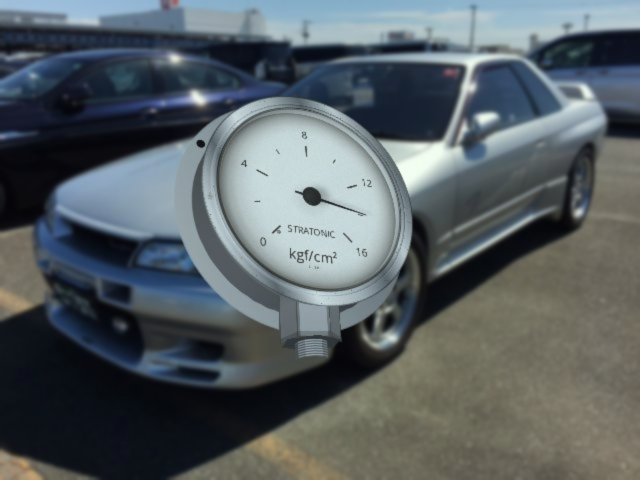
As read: {"value": 14, "unit": "kg/cm²"}
